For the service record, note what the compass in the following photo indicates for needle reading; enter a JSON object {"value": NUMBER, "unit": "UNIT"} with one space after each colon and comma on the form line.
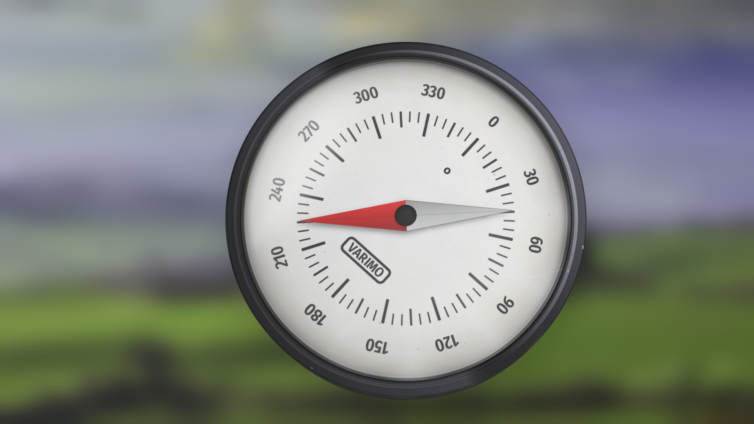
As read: {"value": 225, "unit": "°"}
